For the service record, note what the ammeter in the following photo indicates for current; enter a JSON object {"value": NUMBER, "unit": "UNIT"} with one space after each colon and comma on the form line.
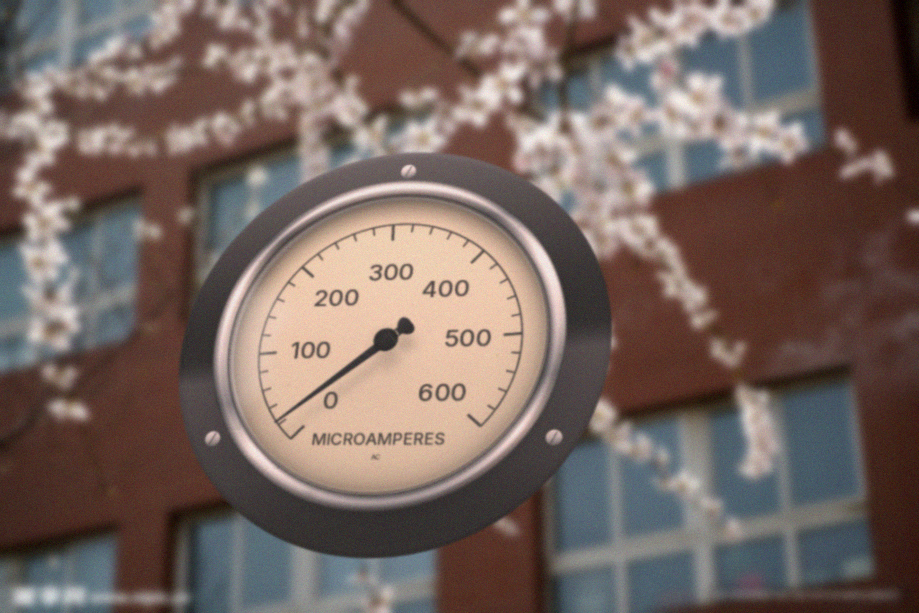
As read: {"value": 20, "unit": "µA"}
